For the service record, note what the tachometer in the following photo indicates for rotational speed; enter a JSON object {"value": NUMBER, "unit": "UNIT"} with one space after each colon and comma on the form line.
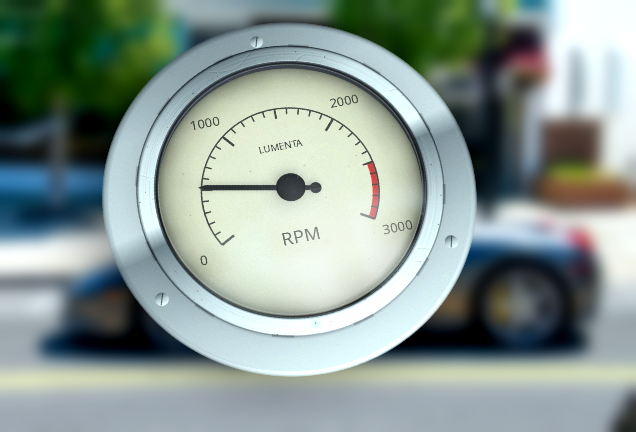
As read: {"value": 500, "unit": "rpm"}
